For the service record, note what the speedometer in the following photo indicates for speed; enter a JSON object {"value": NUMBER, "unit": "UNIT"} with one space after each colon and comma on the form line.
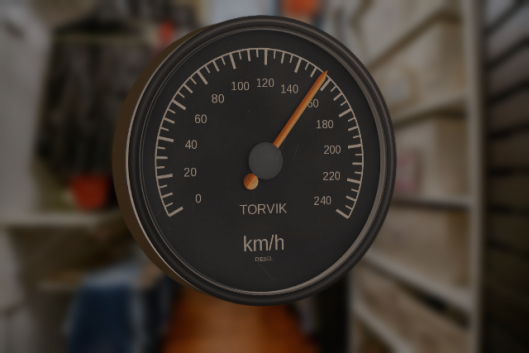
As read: {"value": 155, "unit": "km/h"}
